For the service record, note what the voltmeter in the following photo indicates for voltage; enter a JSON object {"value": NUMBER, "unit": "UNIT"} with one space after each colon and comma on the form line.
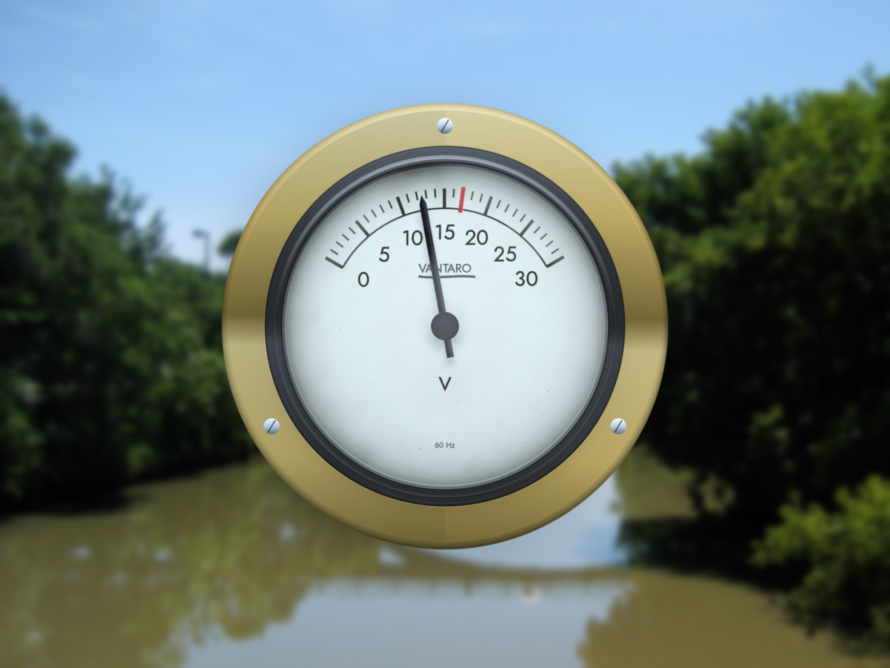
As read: {"value": 12.5, "unit": "V"}
